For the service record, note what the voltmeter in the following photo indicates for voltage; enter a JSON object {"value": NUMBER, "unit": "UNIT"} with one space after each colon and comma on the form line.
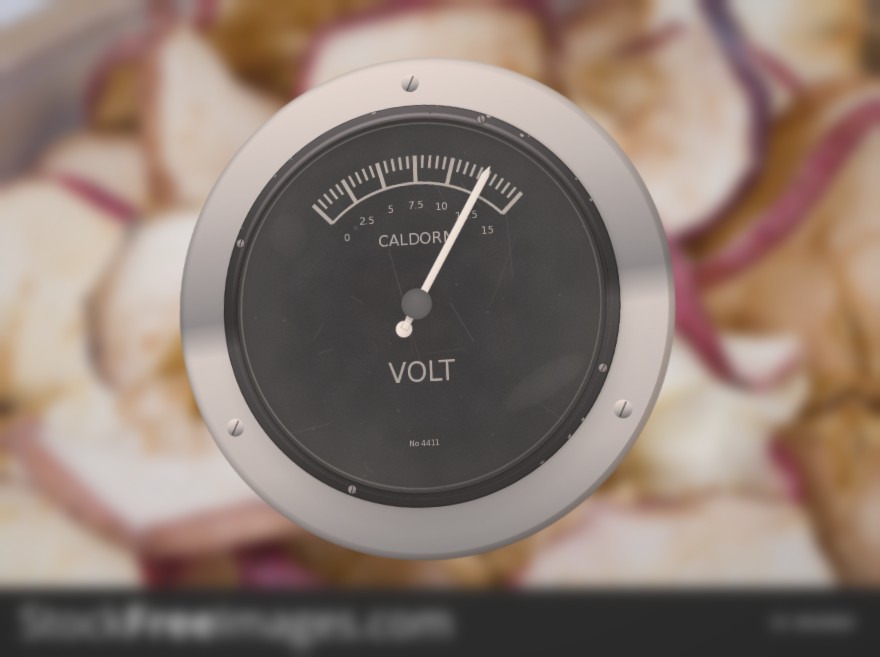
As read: {"value": 12.5, "unit": "V"}
